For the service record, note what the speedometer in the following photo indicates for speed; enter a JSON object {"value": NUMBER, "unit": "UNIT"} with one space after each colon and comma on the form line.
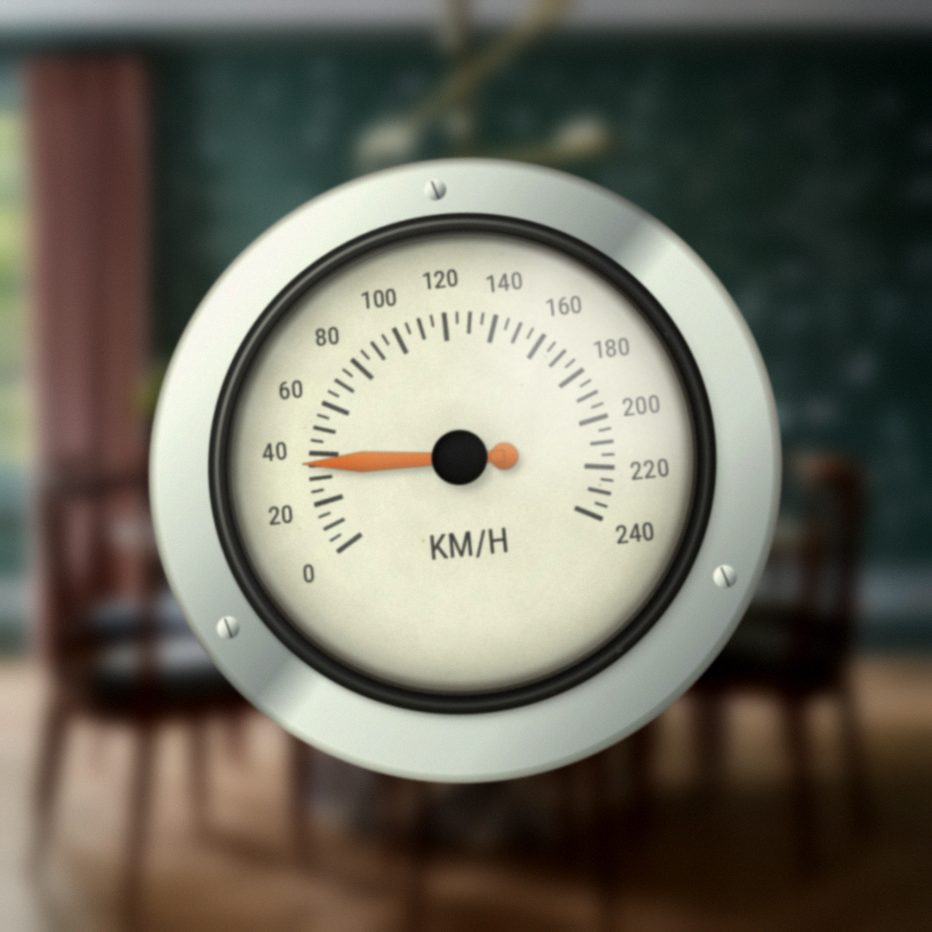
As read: {"value": 35, "unit": "km/h"}
